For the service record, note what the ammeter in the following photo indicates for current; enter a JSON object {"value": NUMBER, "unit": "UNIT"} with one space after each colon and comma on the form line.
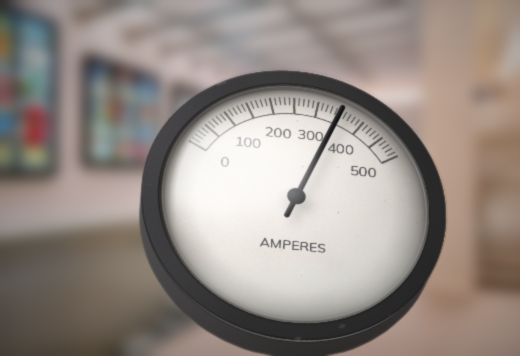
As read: {"value": 350, "unit": "A"}
